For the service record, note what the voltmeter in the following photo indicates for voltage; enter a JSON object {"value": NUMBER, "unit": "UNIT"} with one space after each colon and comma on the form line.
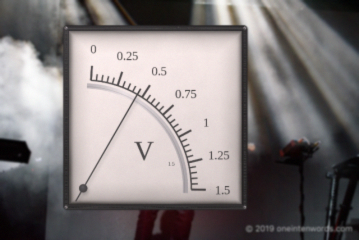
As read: {"value": 0.45, "unit": "V"}
